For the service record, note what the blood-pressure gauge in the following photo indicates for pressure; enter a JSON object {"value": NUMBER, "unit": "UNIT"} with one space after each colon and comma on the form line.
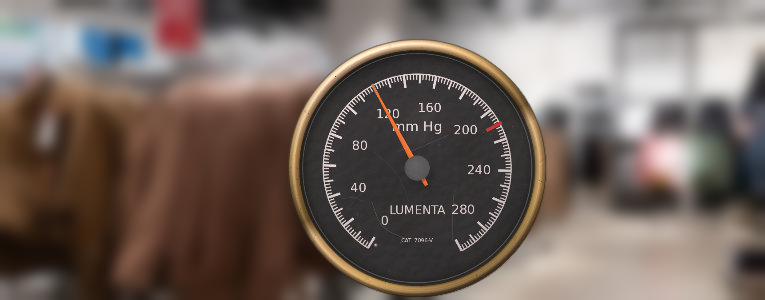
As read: {"value": 120, "unit": "mmHg"}
